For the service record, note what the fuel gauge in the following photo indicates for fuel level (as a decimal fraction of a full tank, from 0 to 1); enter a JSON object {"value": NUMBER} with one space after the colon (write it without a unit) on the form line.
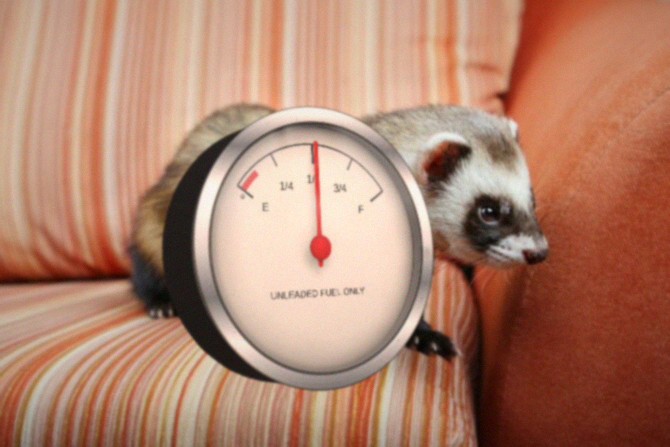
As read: {"value": 0.5}
